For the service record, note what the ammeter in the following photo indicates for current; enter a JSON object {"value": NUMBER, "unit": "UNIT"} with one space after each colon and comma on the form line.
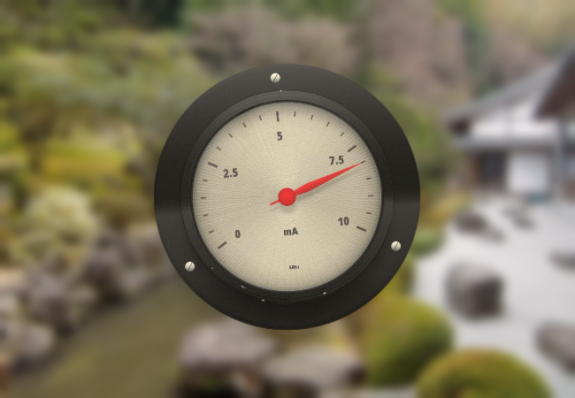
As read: {"value": 8, "unit": "mA"}
